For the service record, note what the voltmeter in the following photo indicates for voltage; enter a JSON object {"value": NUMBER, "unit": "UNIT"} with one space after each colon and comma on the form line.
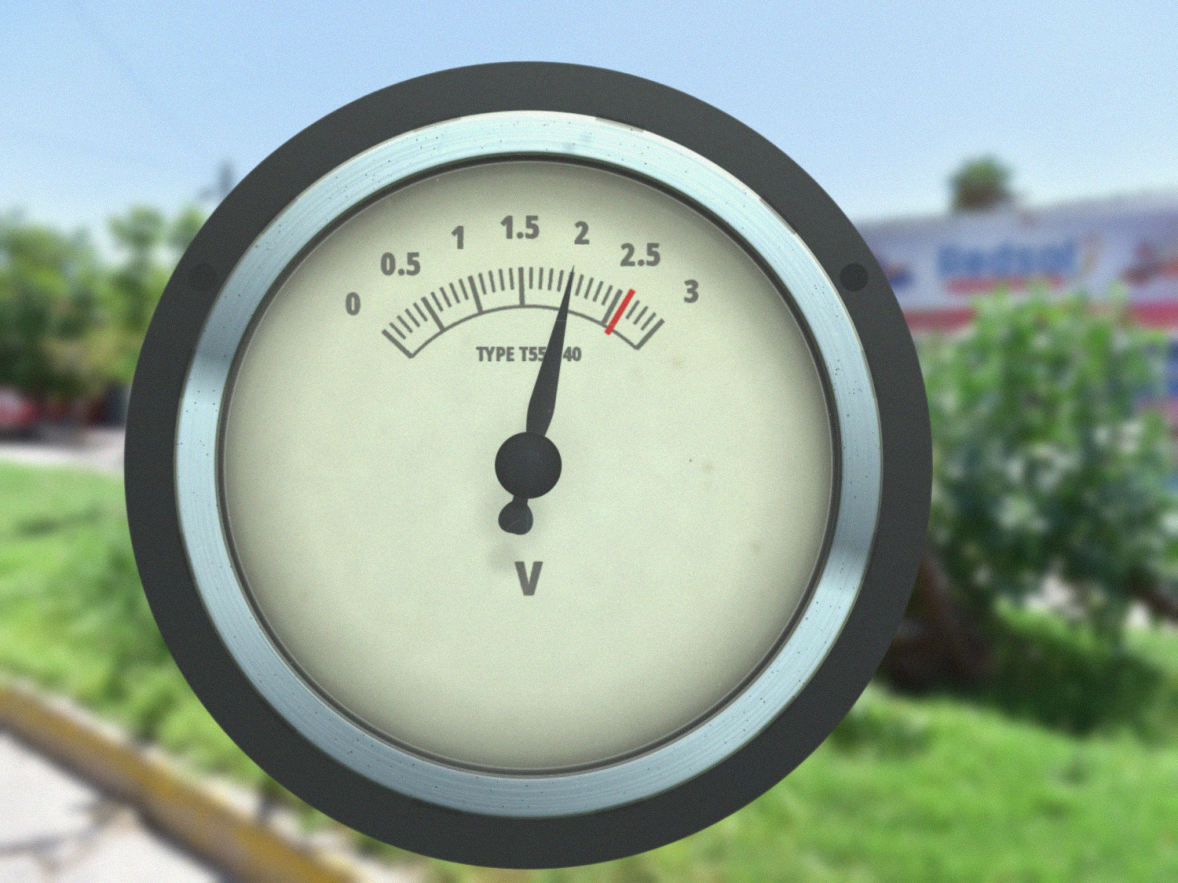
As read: {"value": 2, "unit": "V"}
